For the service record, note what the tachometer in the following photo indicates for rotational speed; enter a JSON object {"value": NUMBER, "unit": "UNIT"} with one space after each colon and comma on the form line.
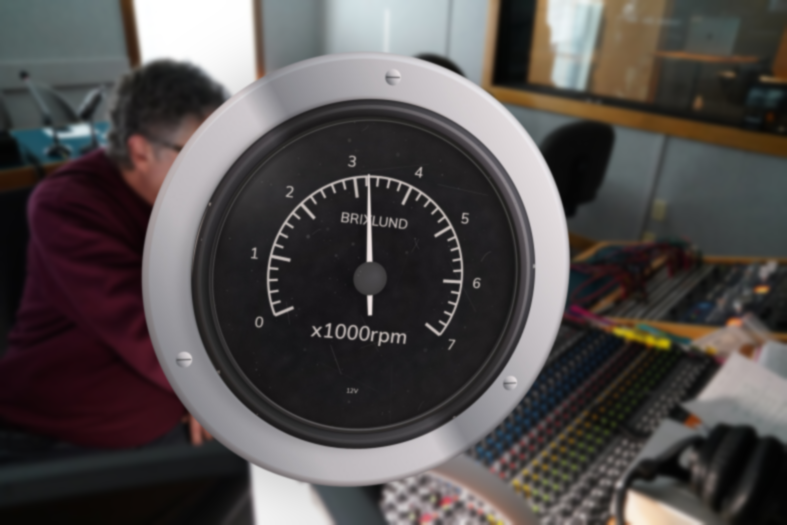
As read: {"value": 3200, "unit": "rpm"}
